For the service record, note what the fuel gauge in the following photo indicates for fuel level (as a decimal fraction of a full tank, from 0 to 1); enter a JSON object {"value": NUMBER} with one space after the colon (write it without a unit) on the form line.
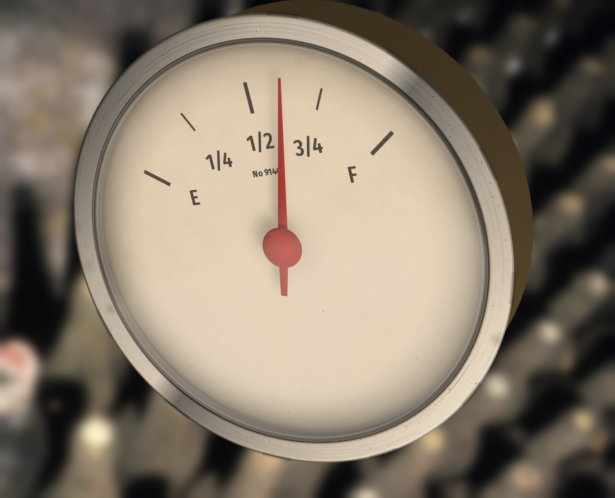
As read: {"value": 0.625}
